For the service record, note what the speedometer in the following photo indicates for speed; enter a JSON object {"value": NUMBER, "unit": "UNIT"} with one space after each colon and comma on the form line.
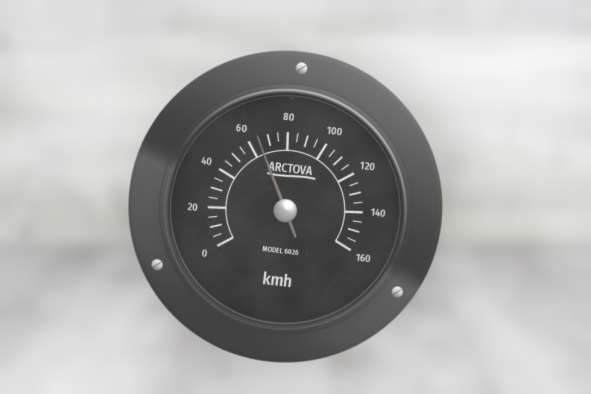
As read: {"value": 65, "unit": "km/h"}
